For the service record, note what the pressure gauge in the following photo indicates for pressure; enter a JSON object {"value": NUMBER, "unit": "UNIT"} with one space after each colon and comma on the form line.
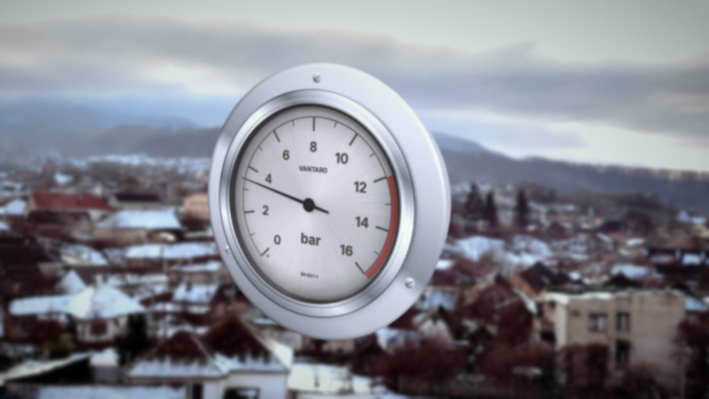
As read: {"value": 3.5, "unit": "bar"}
